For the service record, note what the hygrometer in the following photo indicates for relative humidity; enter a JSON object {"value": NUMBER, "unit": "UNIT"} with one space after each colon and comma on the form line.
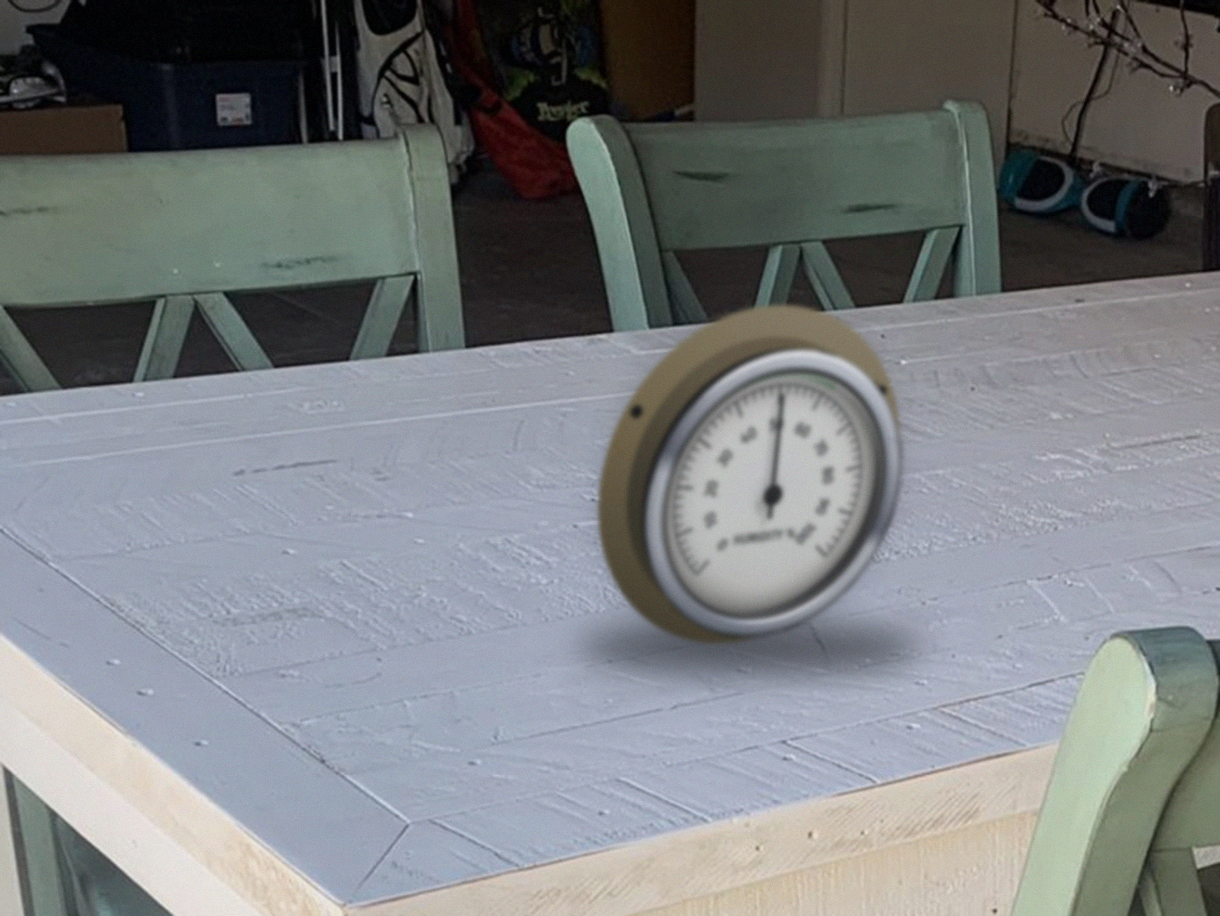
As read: {"value": 50, "unit": "%"}
